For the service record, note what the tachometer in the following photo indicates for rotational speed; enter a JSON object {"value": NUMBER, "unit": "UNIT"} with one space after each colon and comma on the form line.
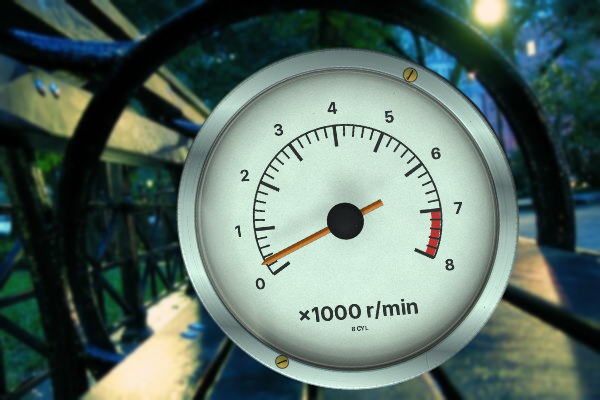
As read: {"value": 300, "unit": "rpm"}
